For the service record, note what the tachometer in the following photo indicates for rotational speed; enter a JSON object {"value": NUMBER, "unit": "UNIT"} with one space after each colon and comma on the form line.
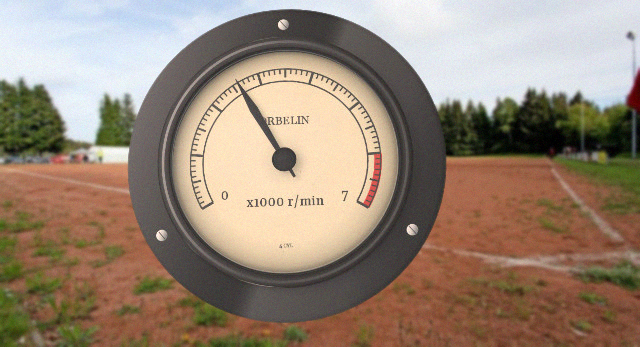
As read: {"value": 2600, "unit": "rpm"}
